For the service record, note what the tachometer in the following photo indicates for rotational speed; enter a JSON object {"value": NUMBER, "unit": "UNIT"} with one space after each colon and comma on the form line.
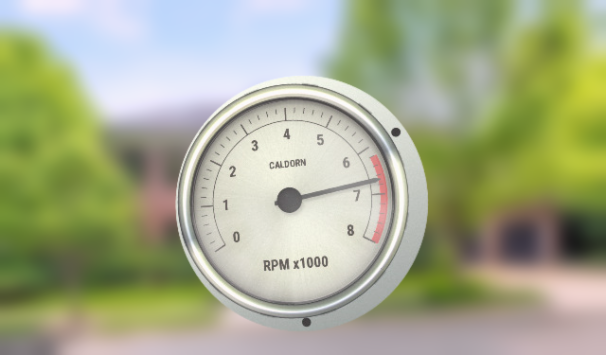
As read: {"value": 6700, "unit": "rpm"}
